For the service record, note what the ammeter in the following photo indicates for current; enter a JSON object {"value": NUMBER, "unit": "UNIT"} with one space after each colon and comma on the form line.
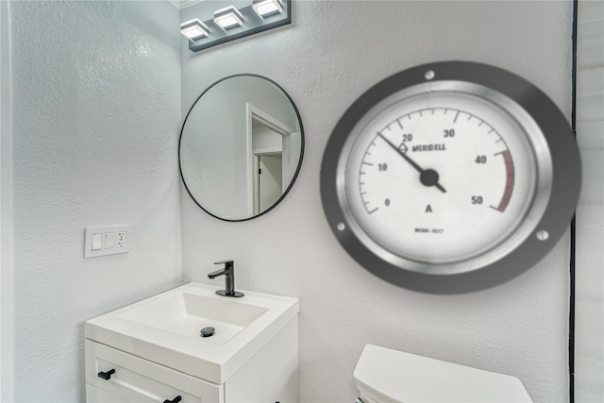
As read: {"value": 16, "unit": "A"}
